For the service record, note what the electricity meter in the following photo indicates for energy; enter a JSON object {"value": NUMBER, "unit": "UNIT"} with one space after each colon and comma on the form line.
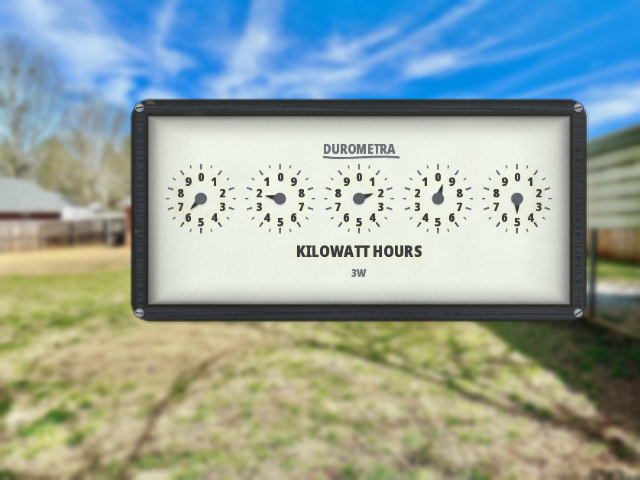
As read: {"value": 62195, "unit": "kWh"}
